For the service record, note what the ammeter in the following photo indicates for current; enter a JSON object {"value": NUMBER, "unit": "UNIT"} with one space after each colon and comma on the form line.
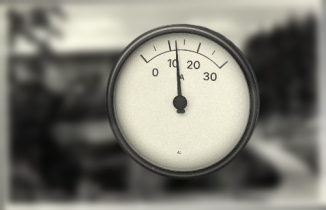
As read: {"value": 12.5, "unit": "A"}
